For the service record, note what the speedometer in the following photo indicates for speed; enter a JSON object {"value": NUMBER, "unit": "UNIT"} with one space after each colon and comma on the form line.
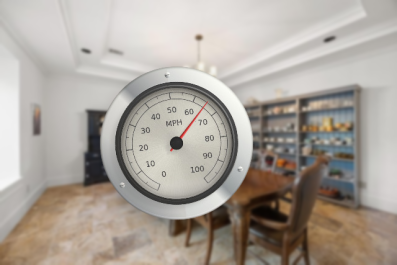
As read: {"value": 65, "unit": "mph"}
